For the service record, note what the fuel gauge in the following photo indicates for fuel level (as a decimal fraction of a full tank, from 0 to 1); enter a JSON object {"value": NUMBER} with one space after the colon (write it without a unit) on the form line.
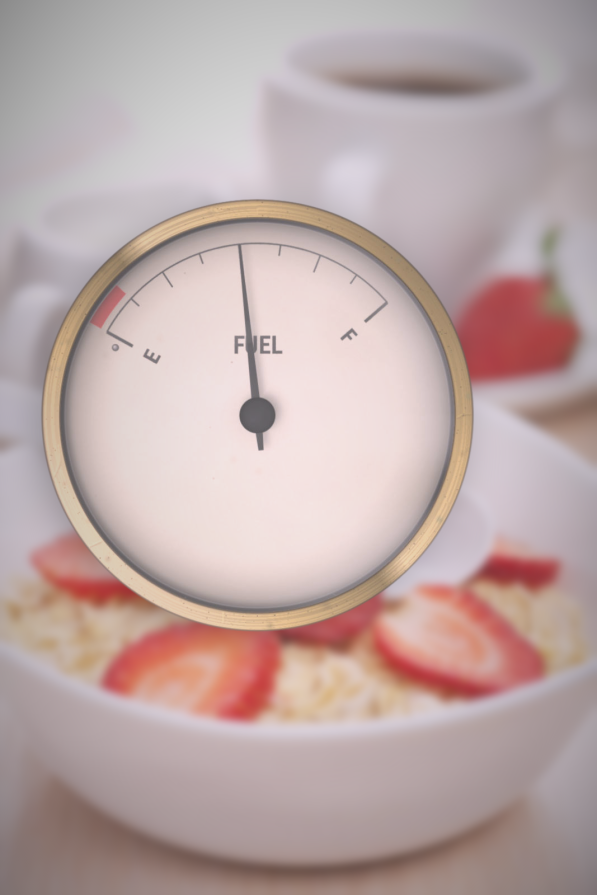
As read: {"value": 0.5}
